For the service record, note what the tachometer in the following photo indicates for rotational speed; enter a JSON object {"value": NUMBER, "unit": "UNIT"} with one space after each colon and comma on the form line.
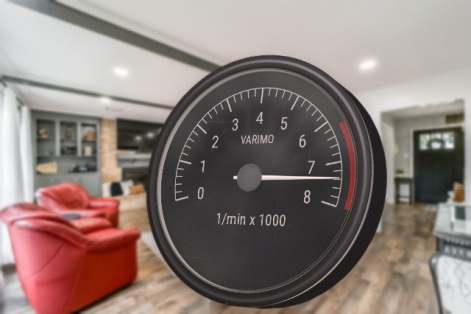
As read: {"value": 7400, "unit": "rpm"}
